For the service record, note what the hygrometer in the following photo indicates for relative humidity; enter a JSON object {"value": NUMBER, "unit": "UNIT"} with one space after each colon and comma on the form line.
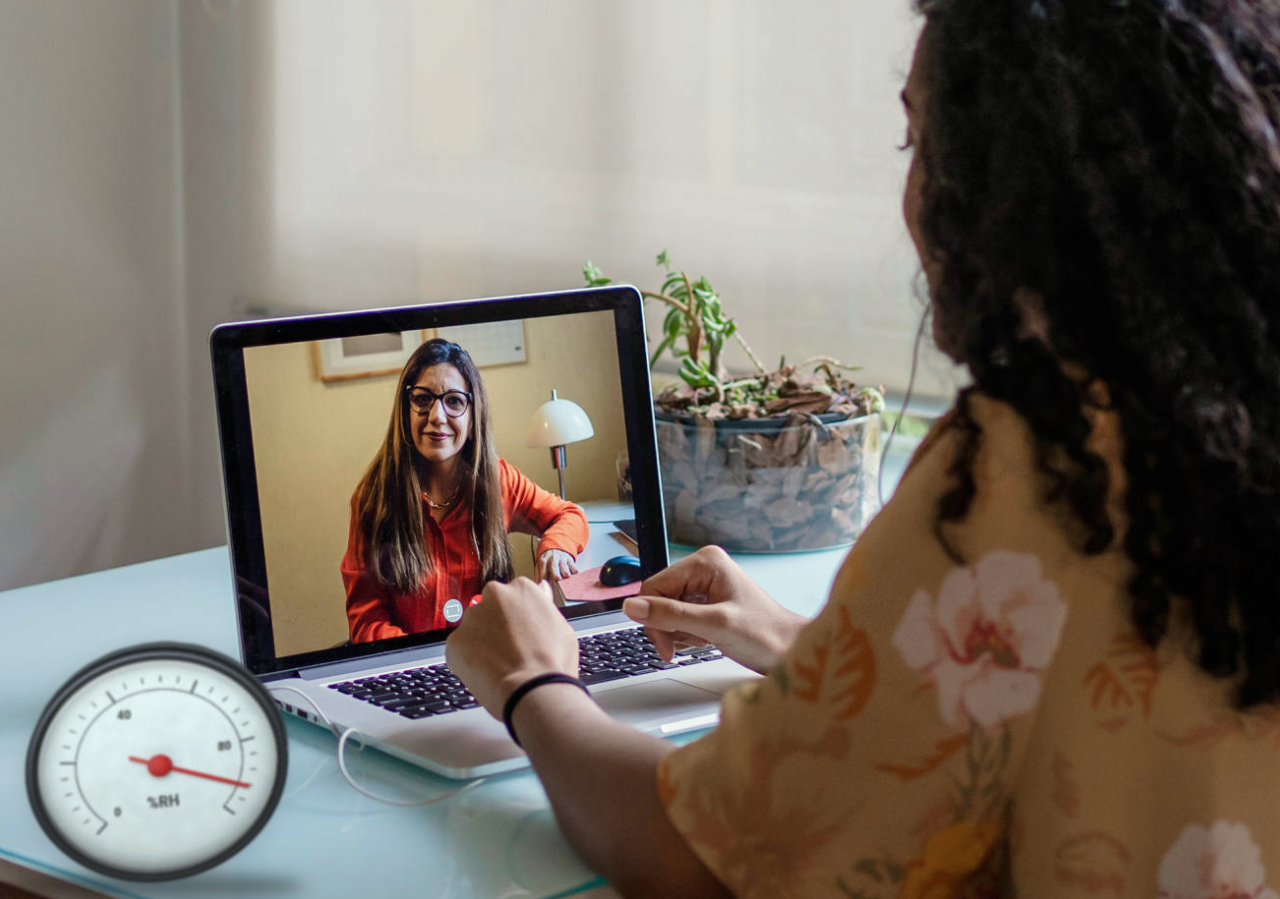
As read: {"value": 92, "unit": "%"}
